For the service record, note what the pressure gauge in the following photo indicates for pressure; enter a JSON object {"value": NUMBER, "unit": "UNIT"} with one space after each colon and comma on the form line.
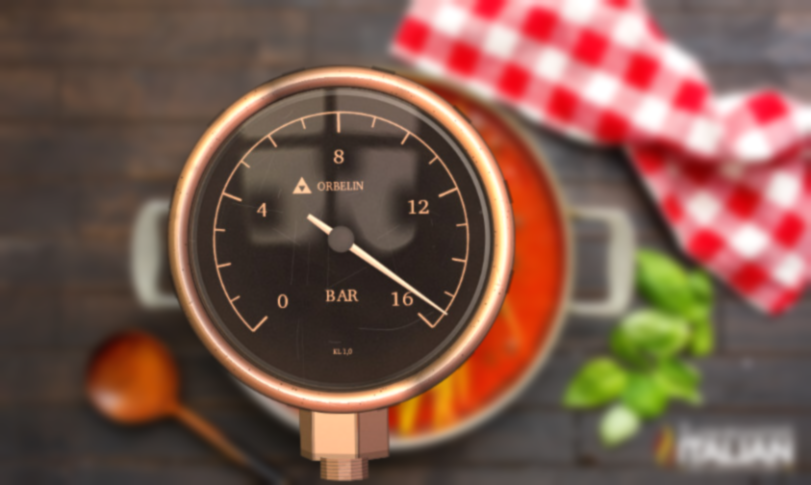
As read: {"value": 15.5, "unit": "bar"}
